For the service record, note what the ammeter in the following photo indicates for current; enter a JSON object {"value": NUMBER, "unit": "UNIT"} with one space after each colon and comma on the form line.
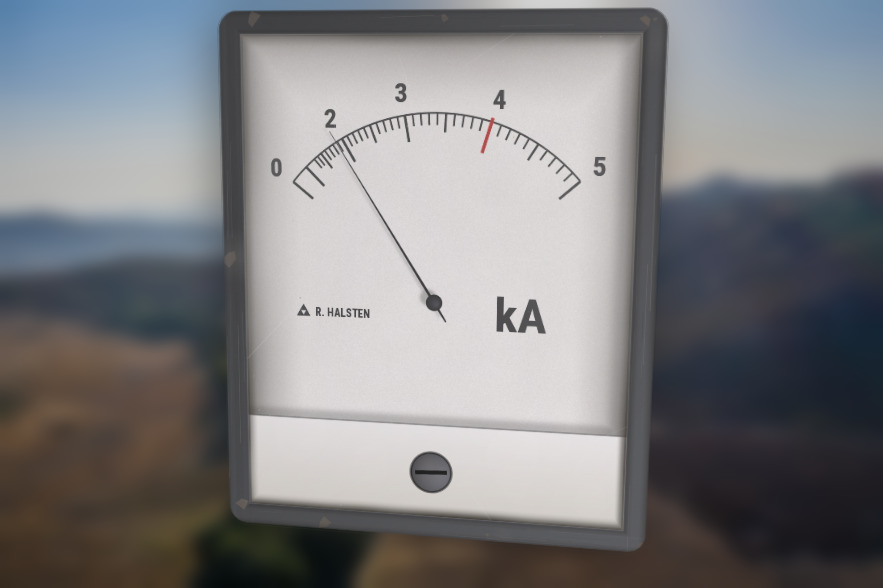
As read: {"value": 1.9, "unit": "kA"}
